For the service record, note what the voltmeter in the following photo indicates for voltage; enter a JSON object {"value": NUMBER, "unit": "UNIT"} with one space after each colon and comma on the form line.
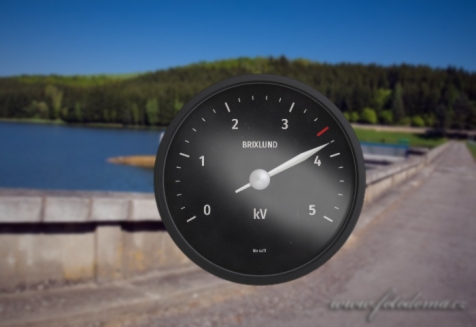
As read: {"value": 3.8, "unit": "kV"}
